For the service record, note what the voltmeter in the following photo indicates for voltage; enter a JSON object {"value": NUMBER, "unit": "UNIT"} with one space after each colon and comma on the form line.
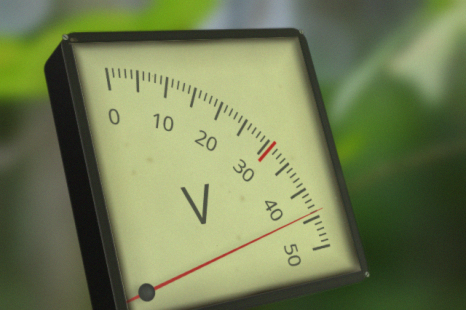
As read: {"value": 44, "unit": "V"}
